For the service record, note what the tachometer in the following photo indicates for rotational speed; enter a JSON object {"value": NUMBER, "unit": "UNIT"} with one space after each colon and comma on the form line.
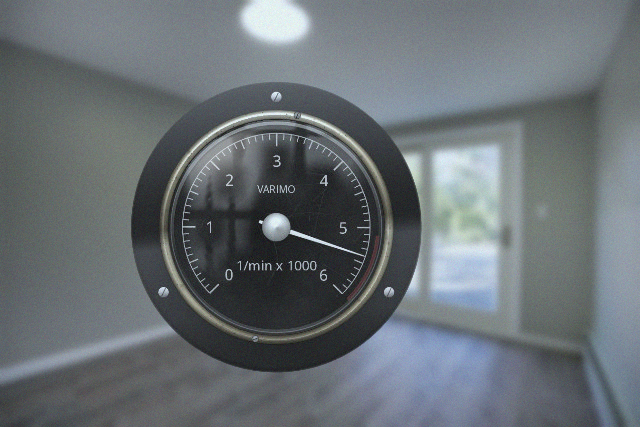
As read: {"value": 5400, "unit": "rpm"}
